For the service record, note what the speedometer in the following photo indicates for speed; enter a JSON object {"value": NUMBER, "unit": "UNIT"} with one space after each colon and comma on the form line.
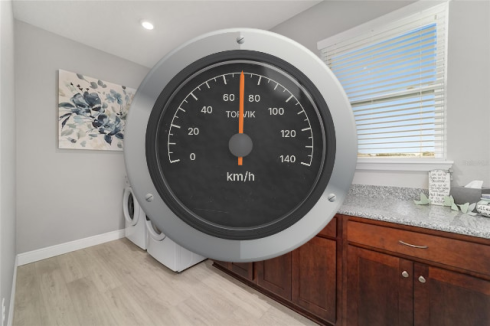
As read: {"value": 70, "unit": "km/h"}
